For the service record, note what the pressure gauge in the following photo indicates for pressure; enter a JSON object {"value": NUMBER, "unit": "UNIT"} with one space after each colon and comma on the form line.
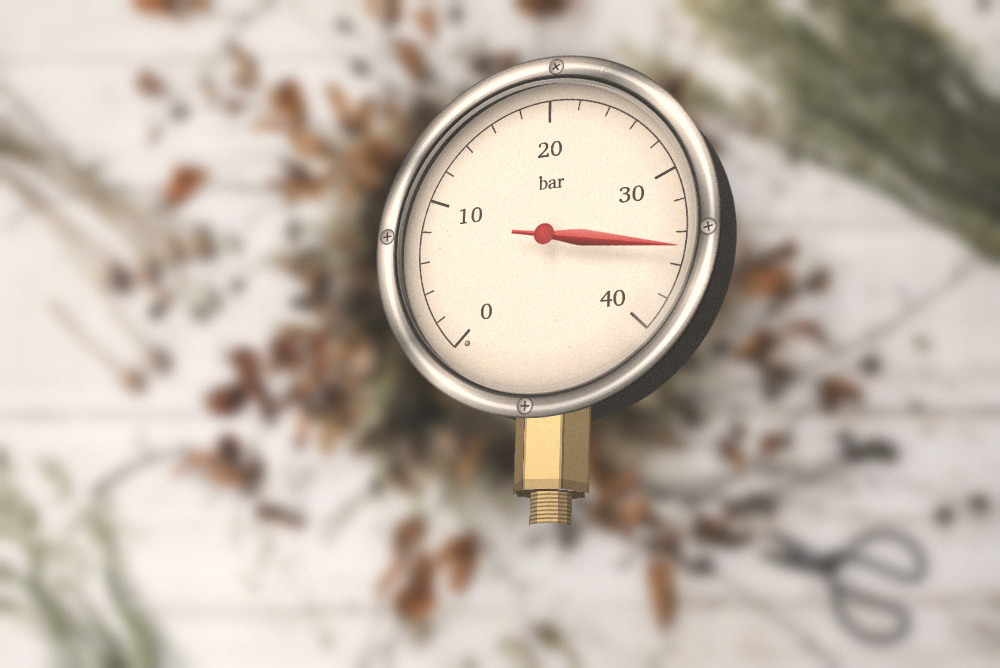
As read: {"value": 35, "unit": "bar"}
